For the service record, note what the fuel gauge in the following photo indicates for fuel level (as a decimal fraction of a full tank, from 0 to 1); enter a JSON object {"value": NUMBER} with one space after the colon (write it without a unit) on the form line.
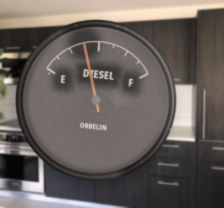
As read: {"value": 0.375}
